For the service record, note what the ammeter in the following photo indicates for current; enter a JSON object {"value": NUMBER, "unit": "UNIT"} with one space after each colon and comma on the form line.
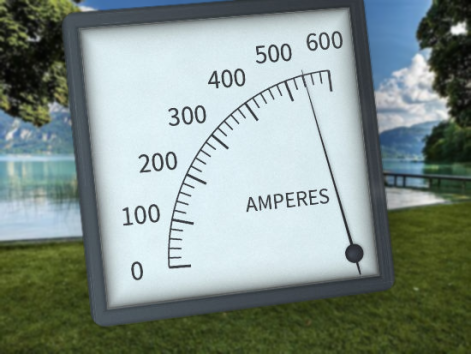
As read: {"value": 540, "unit": "A"}
